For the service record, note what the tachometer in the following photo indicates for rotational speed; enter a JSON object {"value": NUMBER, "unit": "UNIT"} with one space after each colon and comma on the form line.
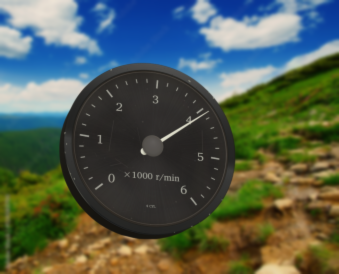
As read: {"value": 4100, "unit": "rpm"}
